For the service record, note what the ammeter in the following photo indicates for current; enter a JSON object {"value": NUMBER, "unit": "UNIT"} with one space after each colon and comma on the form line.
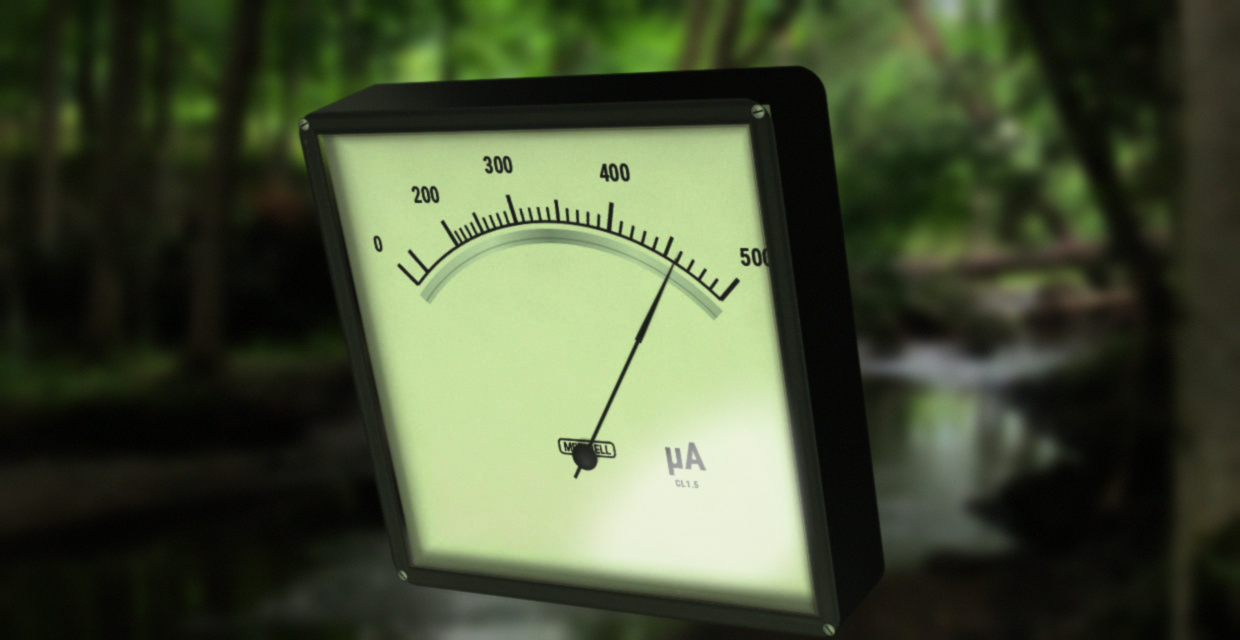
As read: {"value": 460, "unit": "µA"}
